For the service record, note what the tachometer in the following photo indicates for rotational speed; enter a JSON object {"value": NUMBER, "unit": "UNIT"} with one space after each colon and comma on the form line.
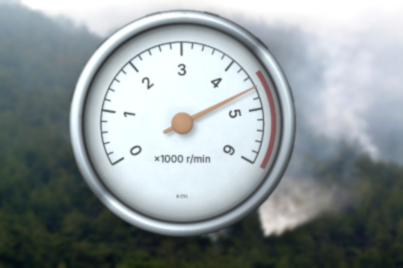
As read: {"value": 4600, "unit": "rpm"}
